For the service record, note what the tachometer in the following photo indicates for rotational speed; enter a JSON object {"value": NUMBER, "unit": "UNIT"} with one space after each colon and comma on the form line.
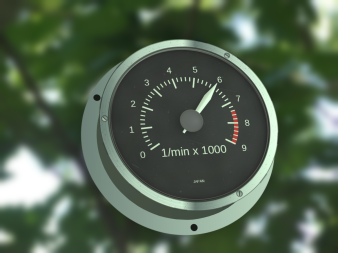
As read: {"value": 6000, "unit": "rpm"}
